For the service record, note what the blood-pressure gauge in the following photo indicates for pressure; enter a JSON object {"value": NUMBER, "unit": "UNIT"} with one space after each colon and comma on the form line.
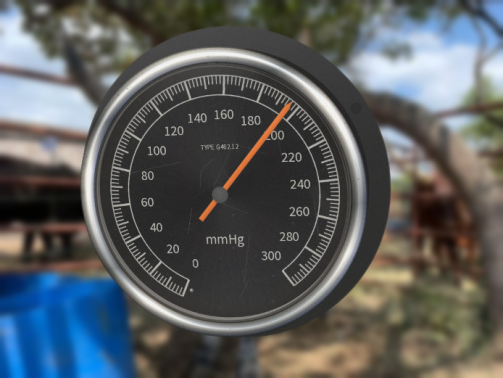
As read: {"value": 196, "unit": "mmHg"}
